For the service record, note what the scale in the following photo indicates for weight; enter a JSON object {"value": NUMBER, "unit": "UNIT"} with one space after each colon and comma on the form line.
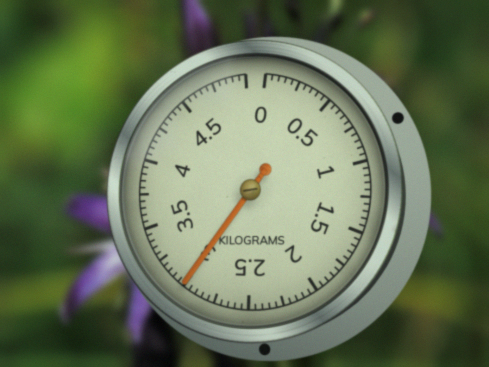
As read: {"value": 3, "unit": "kg"}
